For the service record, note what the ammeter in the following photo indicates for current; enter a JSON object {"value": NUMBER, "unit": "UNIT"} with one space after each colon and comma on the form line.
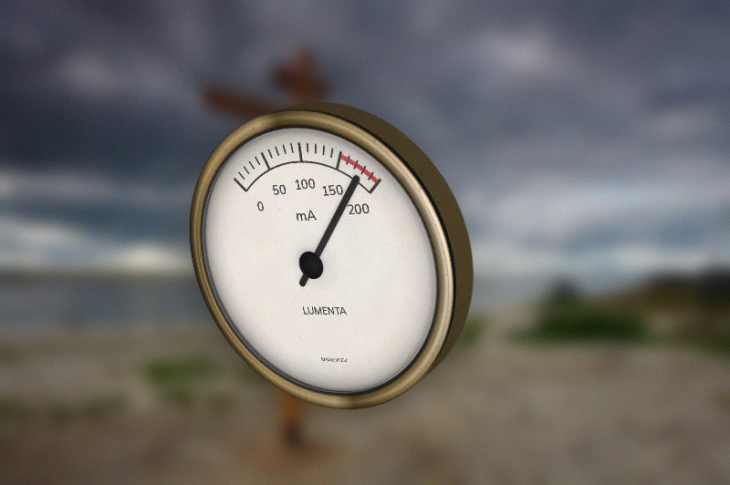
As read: {"value": 180, "unit": "mA"}
